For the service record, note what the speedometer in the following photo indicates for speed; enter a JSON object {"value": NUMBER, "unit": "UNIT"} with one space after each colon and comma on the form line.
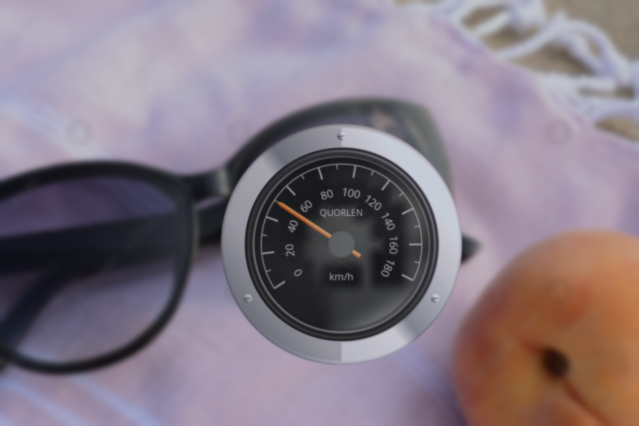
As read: {"value": 50, "unit": "km/h"}
